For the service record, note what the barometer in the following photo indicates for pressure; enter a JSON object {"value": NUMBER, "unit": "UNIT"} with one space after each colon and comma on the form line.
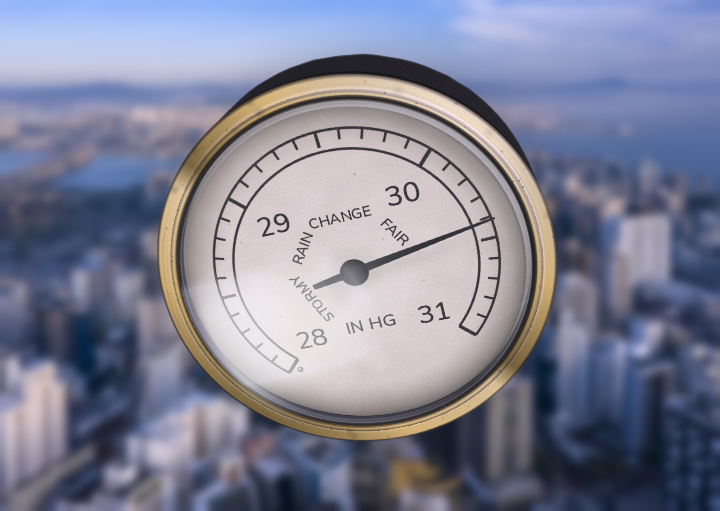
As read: {"value": 30.4, "unit": "inHg"}
